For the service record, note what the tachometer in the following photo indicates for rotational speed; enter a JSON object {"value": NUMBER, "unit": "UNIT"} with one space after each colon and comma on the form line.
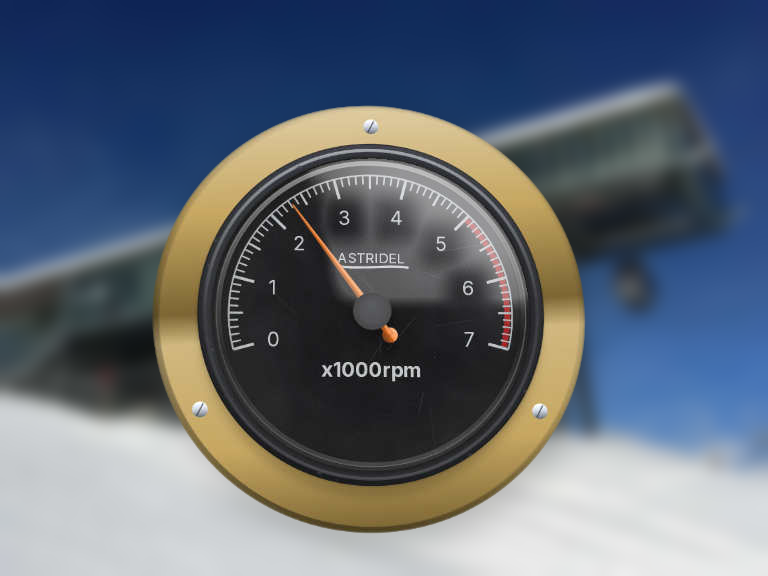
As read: {"value": 2300, "unit": "rpm"}
